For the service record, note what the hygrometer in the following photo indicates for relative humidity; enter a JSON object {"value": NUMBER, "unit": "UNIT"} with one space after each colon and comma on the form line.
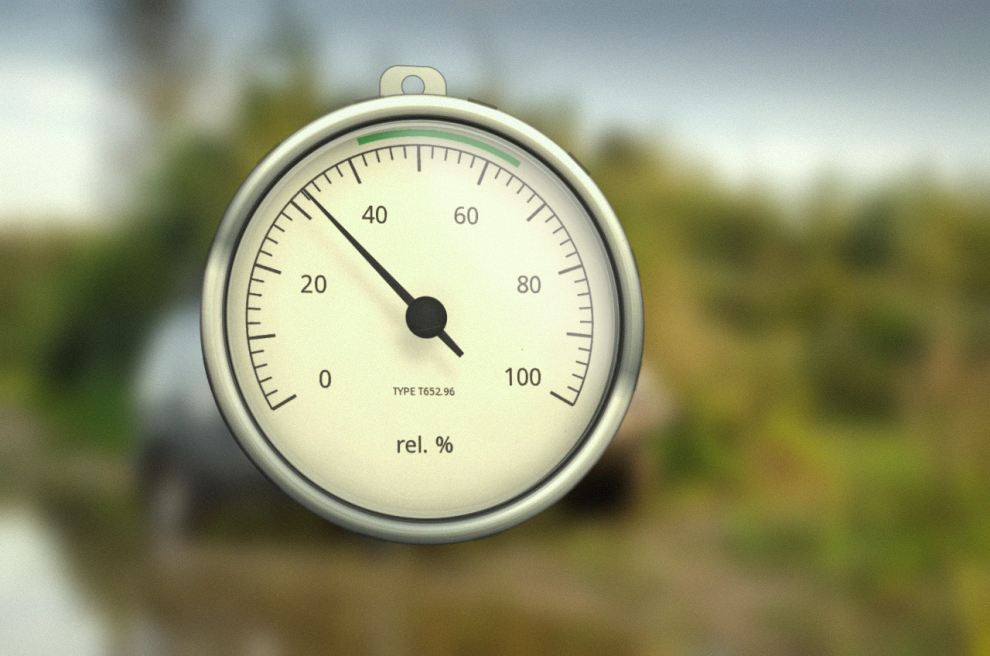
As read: {"value": 32, "unit": "%"}
